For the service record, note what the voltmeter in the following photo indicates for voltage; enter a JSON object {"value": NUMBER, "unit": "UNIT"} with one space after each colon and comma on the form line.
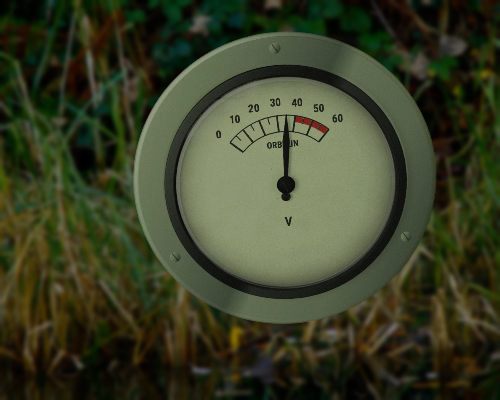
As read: {"value": 35, "unit": "V"}
